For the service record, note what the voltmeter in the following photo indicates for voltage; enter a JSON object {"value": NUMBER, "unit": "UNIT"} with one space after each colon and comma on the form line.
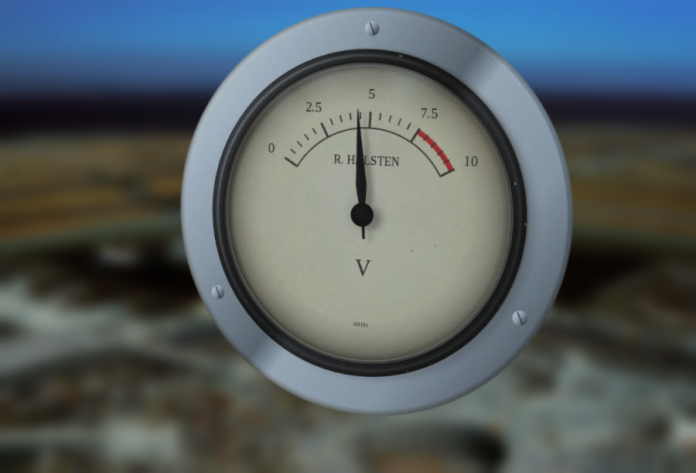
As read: {"value": 4.5, "unit": "V"}
